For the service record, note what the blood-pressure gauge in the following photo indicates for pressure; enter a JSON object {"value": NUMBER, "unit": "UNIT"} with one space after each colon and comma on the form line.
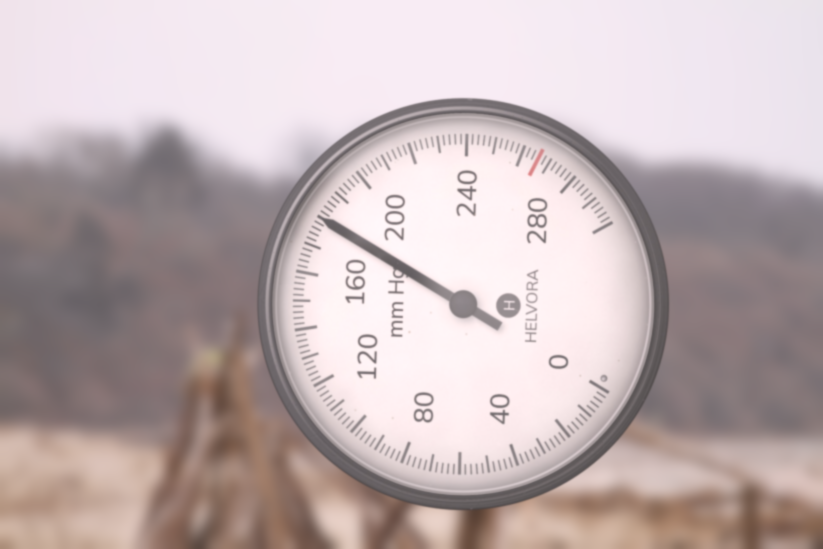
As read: {"value": 180, "unit": "mmHg"}
